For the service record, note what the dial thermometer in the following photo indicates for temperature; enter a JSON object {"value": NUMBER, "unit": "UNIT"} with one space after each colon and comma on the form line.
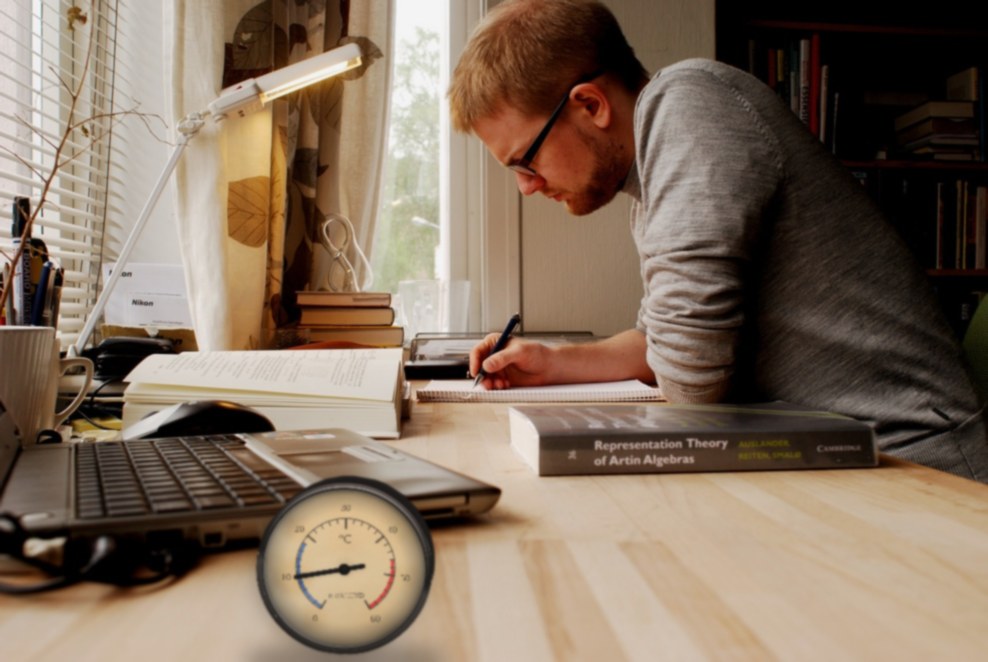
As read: {"value": 10, "unit": "°C"}
